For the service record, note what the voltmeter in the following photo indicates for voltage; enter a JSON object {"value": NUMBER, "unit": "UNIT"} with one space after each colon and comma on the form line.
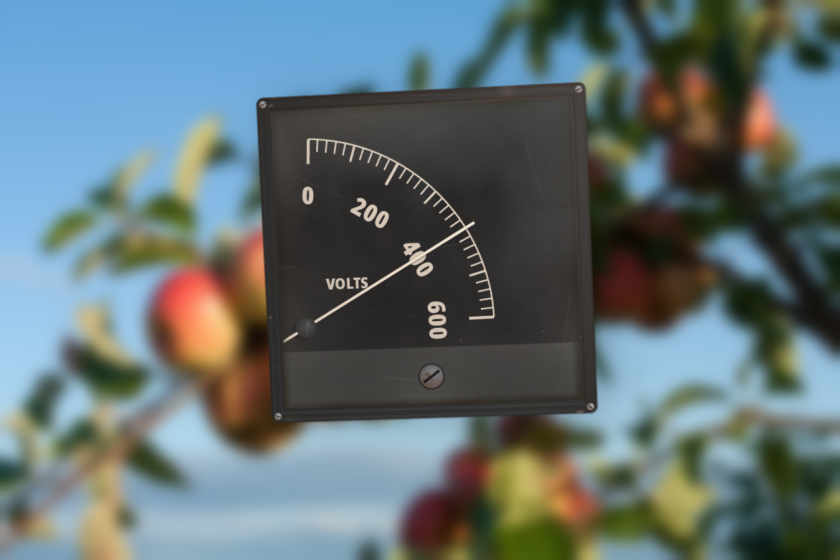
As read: {"value": 400, "unit": "V"}
